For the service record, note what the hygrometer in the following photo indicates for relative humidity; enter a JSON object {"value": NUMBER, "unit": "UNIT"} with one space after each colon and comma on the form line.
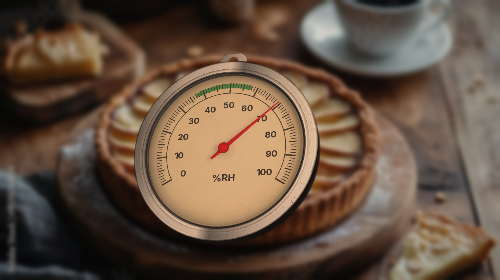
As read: {"value": 70, "unit": "%"}
